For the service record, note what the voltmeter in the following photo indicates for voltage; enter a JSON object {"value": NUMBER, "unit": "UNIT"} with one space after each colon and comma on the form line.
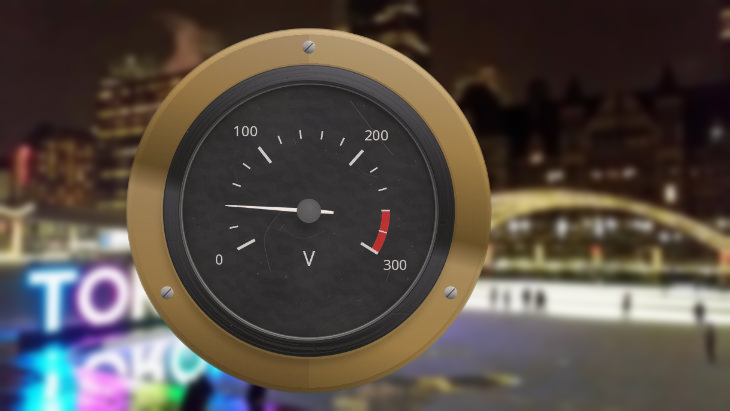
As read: {"value": 40, "unit": "V"}
